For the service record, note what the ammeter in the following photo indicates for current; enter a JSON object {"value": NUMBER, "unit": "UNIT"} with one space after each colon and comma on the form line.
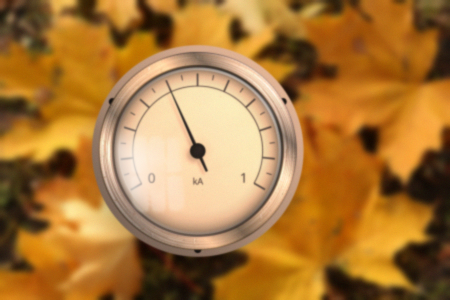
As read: {"value": 0.4, "unit": "kA"}
